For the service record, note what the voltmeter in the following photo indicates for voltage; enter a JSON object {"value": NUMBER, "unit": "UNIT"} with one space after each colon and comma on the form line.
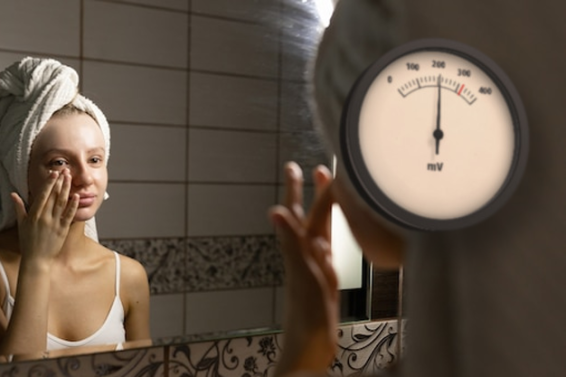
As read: {"value": 200, "unit": "mV"}
